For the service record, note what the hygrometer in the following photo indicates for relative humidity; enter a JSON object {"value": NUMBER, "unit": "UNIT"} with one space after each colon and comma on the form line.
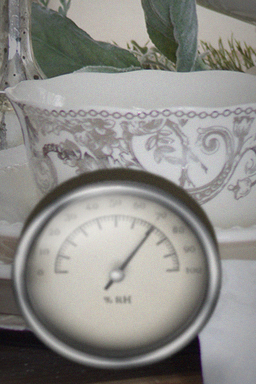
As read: {"value": 70, "unit": "%"}
